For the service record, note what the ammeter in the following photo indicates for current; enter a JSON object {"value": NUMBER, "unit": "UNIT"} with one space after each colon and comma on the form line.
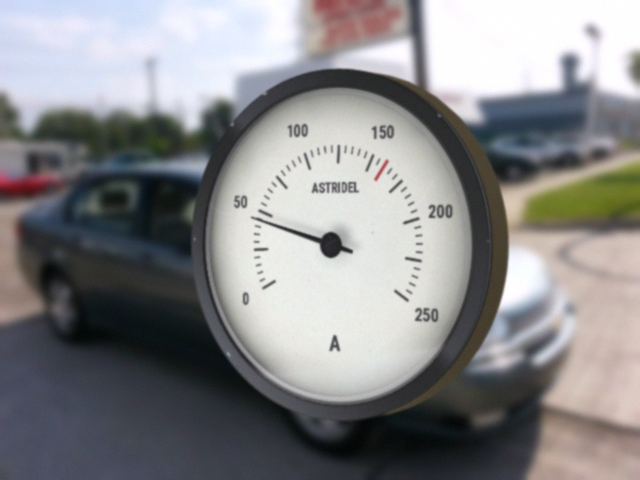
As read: {"value": 45, "unit": "A"}
